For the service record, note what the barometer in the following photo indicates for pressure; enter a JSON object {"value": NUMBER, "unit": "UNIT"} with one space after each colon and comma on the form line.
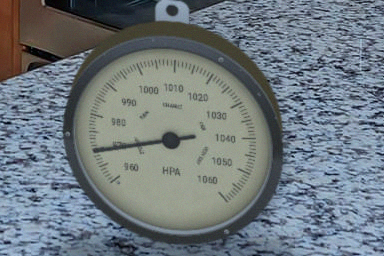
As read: {"value": 970, "unit": "hPa"}
